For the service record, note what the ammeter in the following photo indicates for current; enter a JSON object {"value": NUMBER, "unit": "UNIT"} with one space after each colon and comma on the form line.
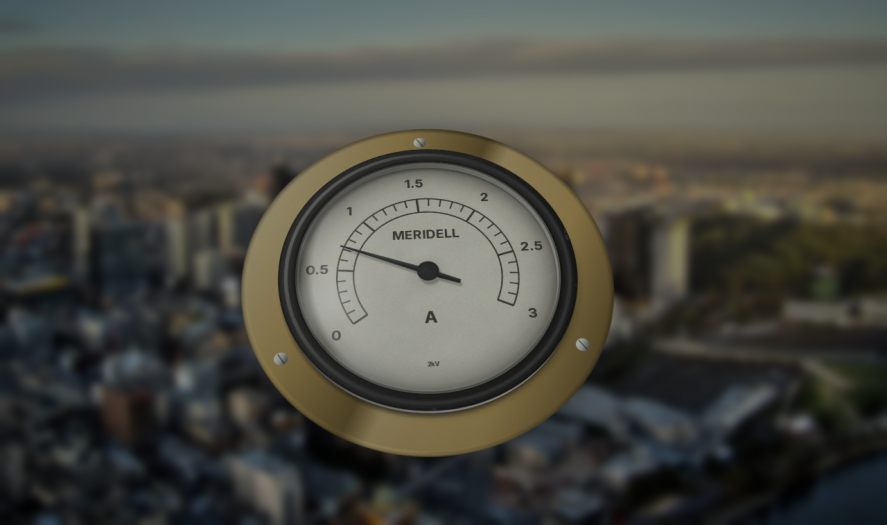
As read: {"value": 0.7, "unit": "A"}
